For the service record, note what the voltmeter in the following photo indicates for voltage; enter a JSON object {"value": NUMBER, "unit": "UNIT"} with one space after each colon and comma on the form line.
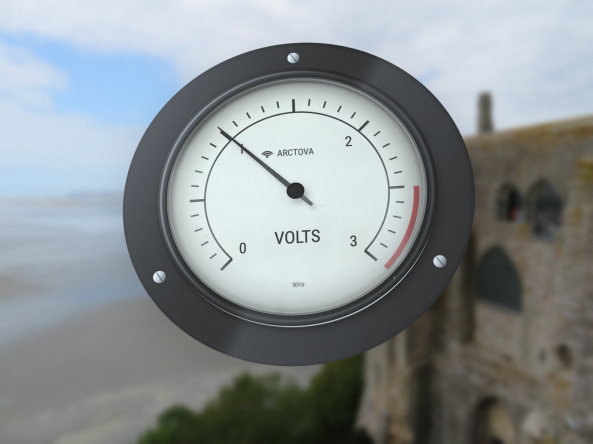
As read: {"value": 1, "unit": "V"}
